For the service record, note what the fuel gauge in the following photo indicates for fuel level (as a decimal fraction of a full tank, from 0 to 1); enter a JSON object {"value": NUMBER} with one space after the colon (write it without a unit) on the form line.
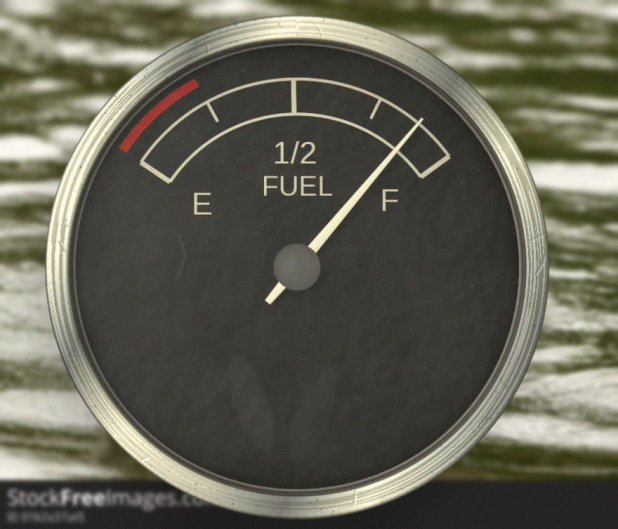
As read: {"value": 0.875}
